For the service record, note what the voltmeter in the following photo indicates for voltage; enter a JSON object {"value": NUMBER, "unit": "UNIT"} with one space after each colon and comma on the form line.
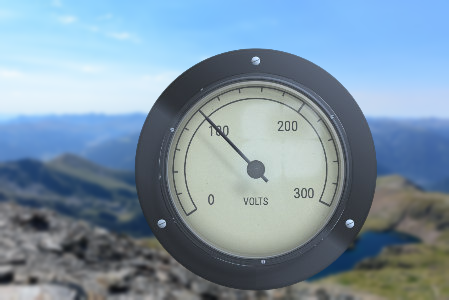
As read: {"value": 100, "unit": "V"}
